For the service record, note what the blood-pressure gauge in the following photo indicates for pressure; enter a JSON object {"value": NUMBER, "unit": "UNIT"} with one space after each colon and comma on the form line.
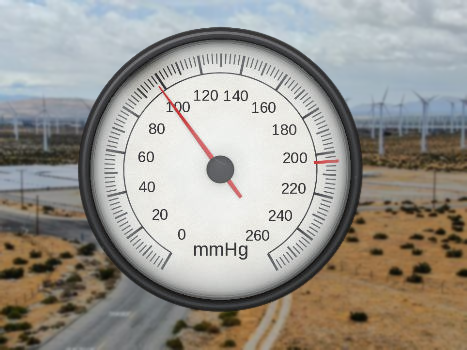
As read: {"value": 98, "unit": "mmHg"}
